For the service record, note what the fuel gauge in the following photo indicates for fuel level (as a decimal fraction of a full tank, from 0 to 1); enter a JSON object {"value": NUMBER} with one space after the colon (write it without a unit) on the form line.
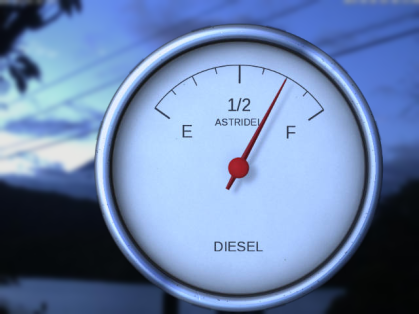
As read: {"value": 0.75}
